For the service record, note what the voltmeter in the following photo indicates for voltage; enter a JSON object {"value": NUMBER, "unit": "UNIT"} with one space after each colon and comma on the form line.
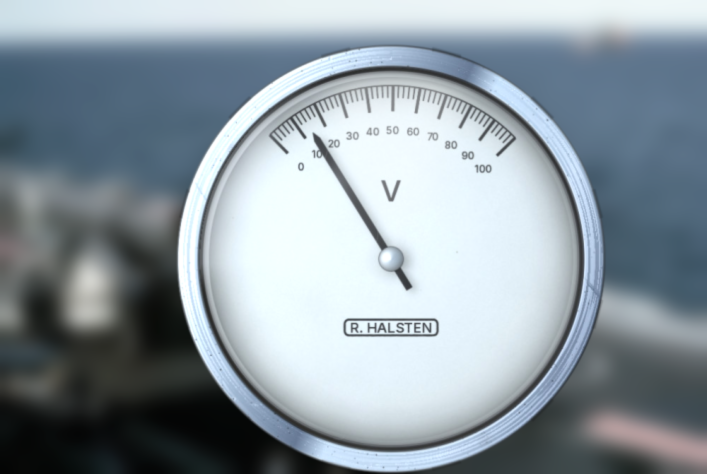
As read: {"value": 14, "unit": "V"}
